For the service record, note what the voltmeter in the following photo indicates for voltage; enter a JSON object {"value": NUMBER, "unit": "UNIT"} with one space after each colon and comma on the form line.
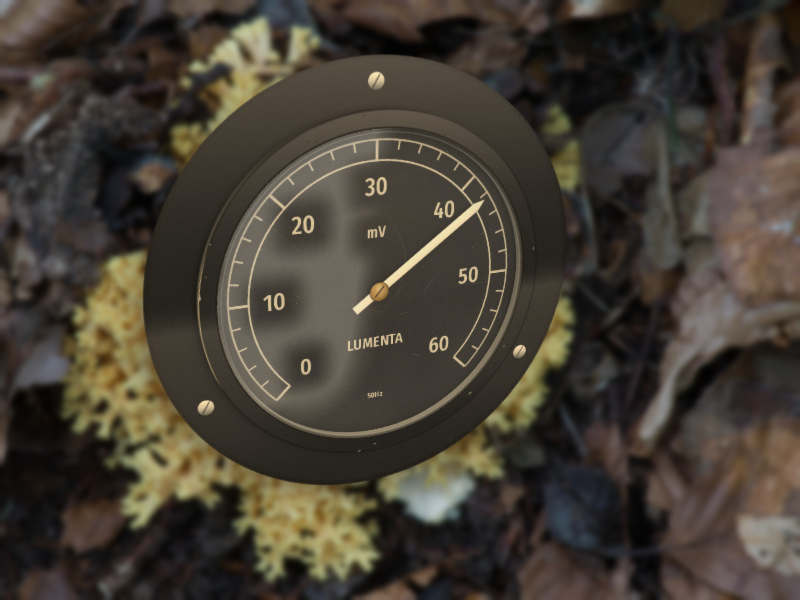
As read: {"value": 42, "unit": "mV"}
